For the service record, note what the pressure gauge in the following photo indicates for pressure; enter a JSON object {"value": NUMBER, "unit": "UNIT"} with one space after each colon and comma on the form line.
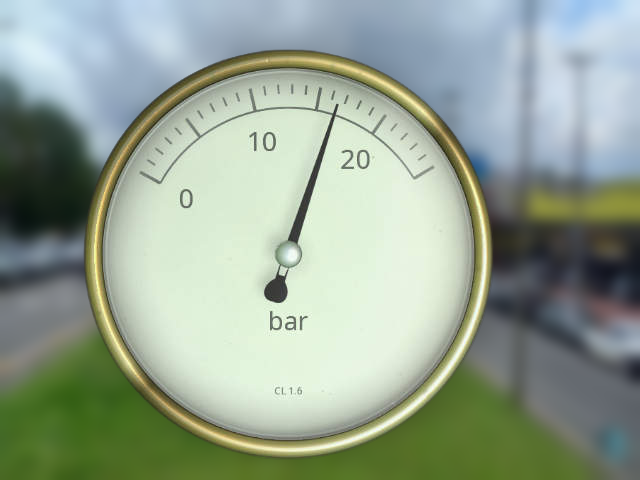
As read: {"value": 16.5, "unit": "bar"}
